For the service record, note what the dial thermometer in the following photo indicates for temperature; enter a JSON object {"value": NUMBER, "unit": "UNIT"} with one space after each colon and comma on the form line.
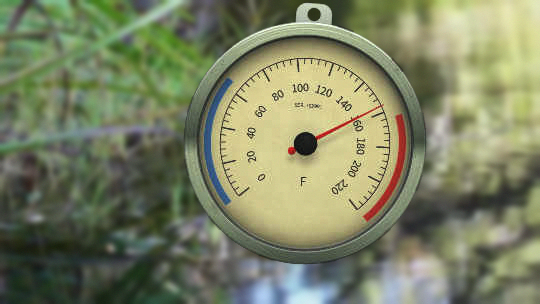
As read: {"value": 156, "unit": "°F"}
